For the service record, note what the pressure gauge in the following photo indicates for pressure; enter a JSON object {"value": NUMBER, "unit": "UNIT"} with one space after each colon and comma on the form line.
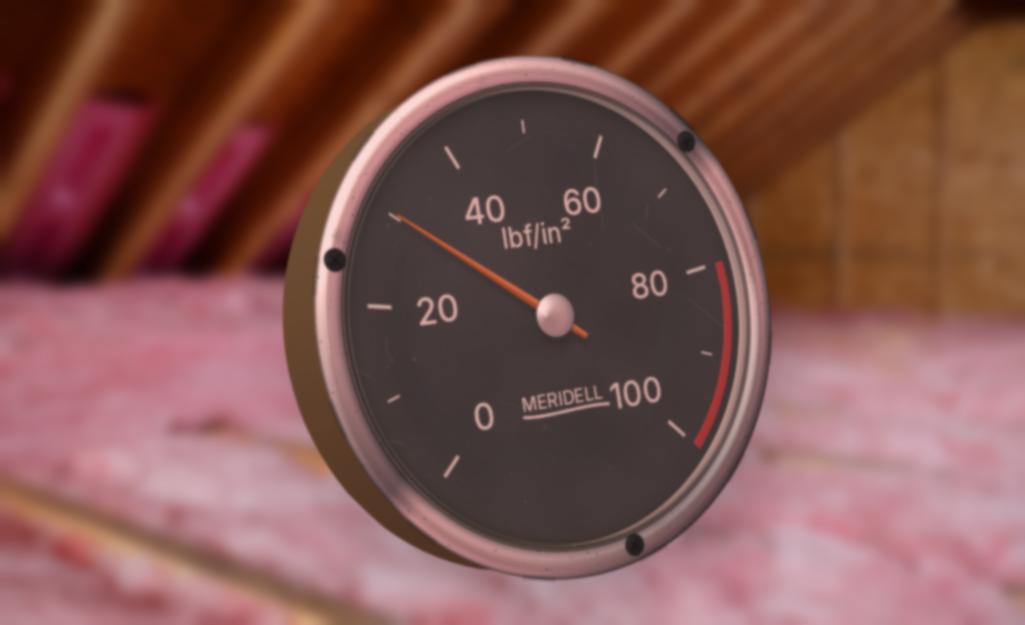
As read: {"value": 30, "unit": "psi"}
